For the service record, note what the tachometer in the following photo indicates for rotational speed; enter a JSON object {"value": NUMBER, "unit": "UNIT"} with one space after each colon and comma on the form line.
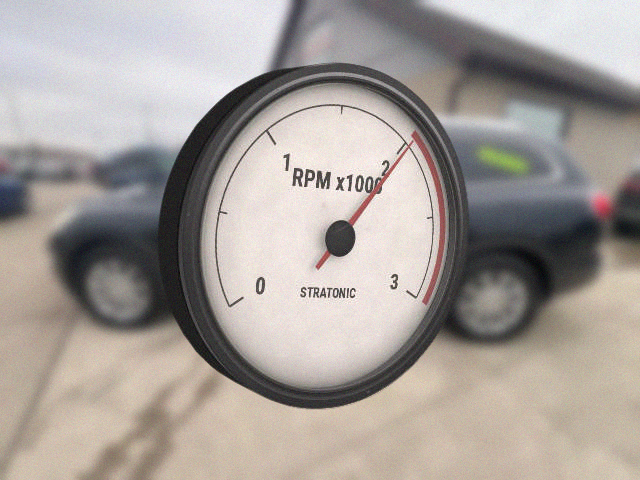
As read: {"value": 2000, "unit": "rpm"}
